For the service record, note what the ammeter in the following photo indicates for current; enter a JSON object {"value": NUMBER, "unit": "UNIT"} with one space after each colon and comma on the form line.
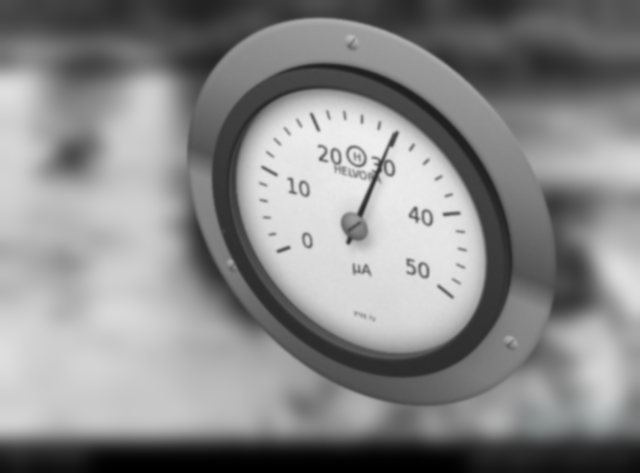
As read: {"value": 30, "unit": "µA"}
